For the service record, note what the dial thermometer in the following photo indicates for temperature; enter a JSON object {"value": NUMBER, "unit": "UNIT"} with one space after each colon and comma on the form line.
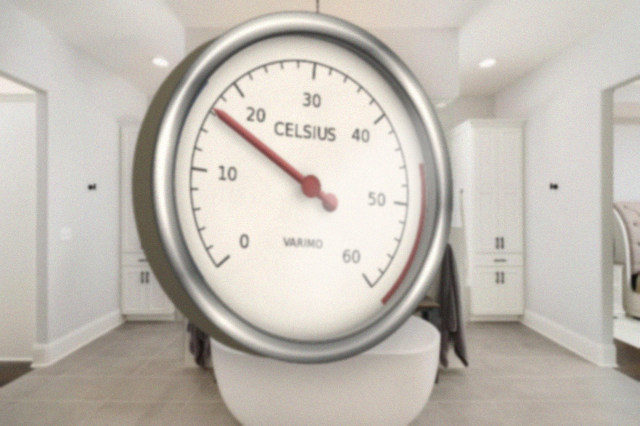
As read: {"value": 16, "unit": "°C"}
